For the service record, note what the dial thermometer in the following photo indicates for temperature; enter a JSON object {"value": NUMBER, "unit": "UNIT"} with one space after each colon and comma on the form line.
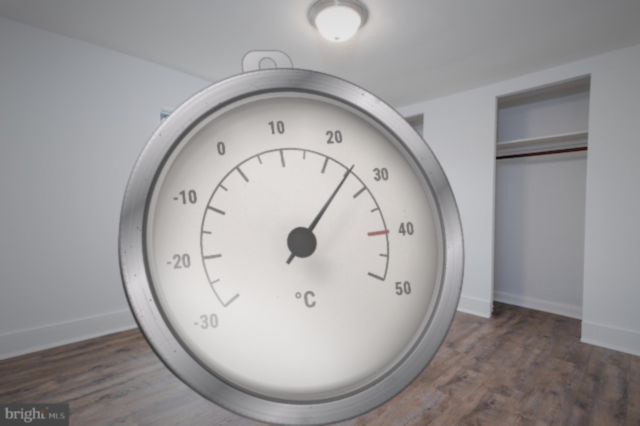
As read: {"value": 25, "unit": "°C"}
